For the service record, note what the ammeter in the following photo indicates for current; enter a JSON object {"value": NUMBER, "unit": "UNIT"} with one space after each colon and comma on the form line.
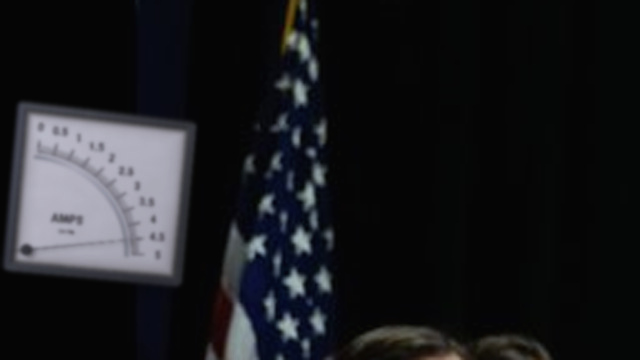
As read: {"value": 4.5, "unit": "A"}
